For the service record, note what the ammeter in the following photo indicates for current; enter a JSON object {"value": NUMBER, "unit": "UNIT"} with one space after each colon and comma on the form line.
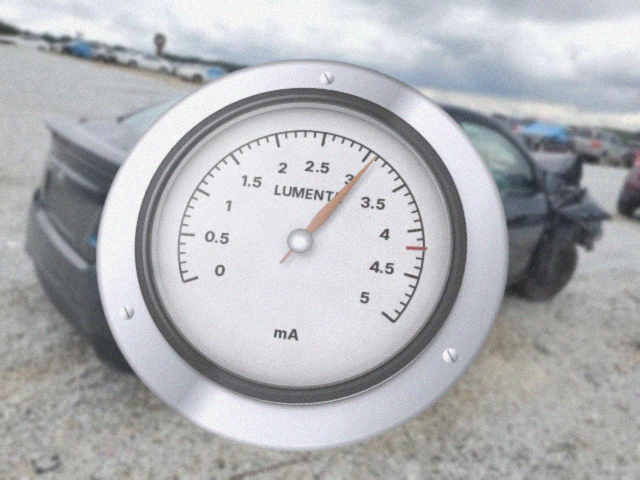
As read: {"value": 3.1, "unit": "mA"}
